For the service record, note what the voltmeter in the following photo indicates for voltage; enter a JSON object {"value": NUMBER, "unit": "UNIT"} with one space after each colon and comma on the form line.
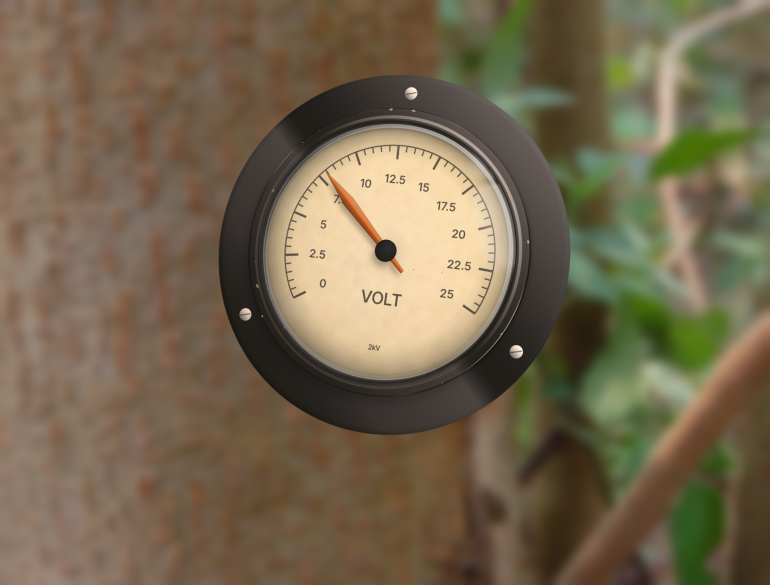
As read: {"value": 8, "unit": "V"}
